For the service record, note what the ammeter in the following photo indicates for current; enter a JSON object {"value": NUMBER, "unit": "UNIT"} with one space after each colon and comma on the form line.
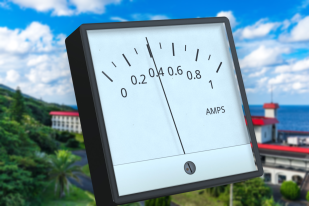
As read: {"value": 0.4, "unit": "A"}
